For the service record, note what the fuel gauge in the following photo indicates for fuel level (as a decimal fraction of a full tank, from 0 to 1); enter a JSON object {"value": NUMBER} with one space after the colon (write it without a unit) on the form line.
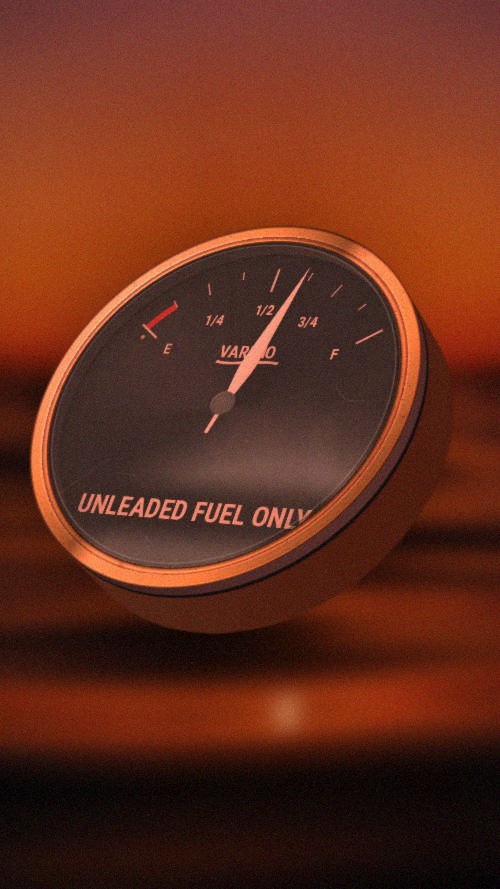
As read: {"value": 0.625}
